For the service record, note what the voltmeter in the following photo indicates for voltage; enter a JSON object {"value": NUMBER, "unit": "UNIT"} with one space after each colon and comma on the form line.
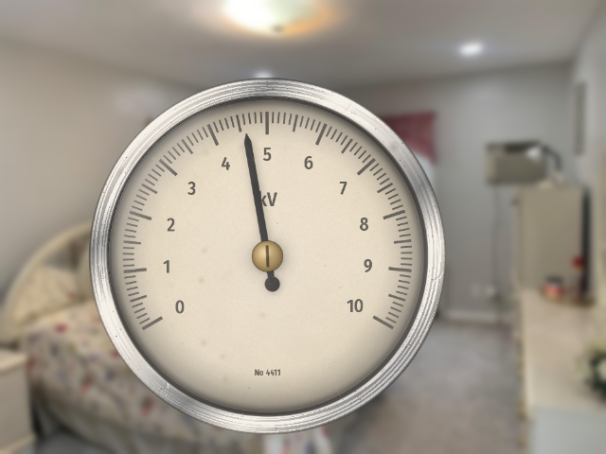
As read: {"value": 4.6, "unit": "kV"}
